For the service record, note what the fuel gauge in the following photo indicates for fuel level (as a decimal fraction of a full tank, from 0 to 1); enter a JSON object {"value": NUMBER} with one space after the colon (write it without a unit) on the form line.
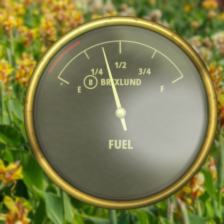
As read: {"value": 0.375}
